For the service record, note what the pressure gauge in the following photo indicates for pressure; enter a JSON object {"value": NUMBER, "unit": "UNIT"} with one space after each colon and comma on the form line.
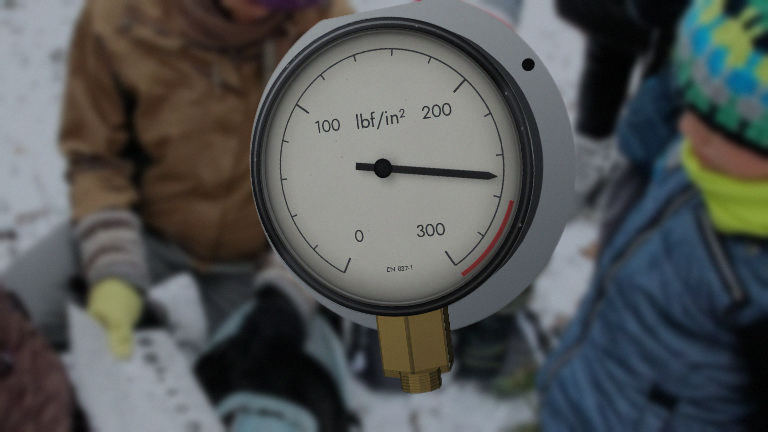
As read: {"value": 250, "unit": "psi"}
